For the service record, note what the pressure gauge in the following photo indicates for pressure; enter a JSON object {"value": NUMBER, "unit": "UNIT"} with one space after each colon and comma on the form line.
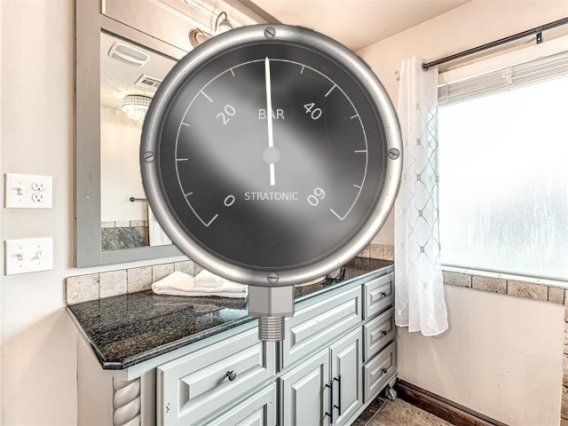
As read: {"value": 30, "unit": "bar"}
